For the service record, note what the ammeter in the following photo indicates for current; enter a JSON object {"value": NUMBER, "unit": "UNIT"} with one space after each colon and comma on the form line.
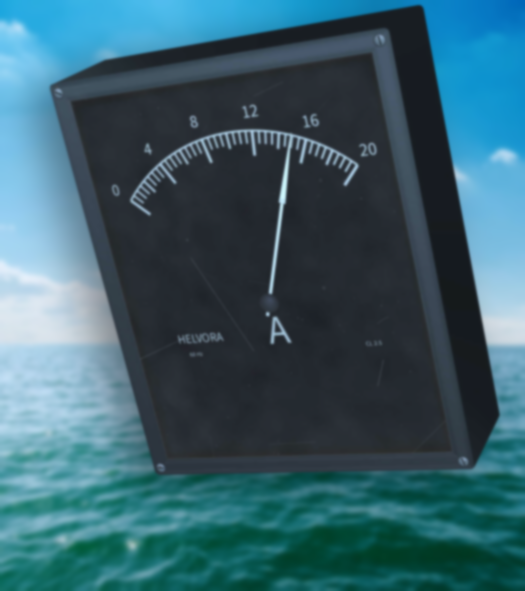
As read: {"value": 15, "unit": "A"}
